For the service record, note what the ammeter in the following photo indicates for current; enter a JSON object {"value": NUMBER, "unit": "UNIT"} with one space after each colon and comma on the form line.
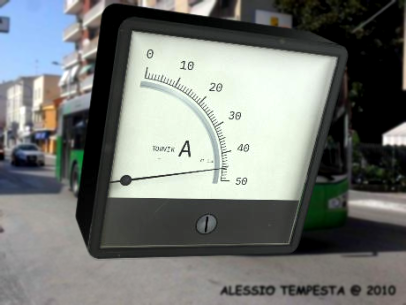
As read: {"value": 45, "unit": "A"}
